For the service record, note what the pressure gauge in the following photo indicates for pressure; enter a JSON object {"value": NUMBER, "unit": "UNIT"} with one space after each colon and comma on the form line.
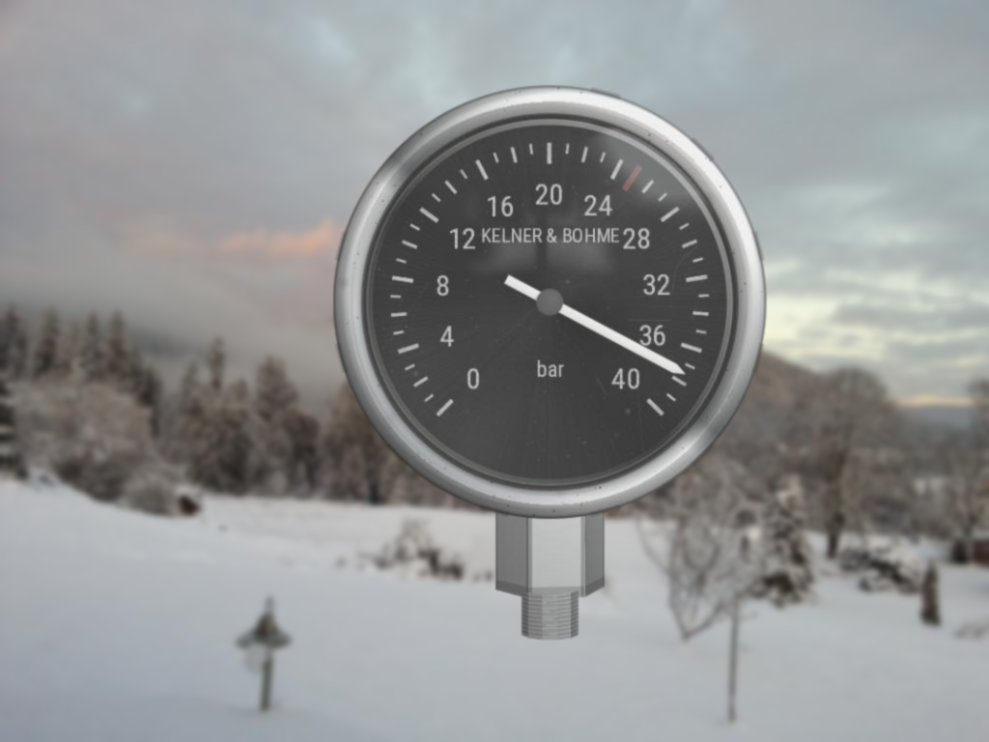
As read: {"value": 37.5, "unit": "bar"}
